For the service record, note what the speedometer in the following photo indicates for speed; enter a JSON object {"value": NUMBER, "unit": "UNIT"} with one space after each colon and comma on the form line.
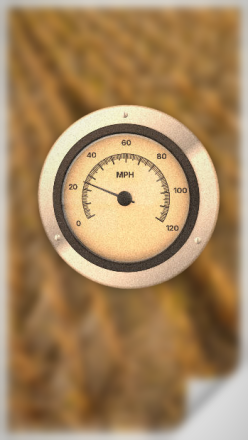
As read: {"value": 25, "unit": "mph"}
